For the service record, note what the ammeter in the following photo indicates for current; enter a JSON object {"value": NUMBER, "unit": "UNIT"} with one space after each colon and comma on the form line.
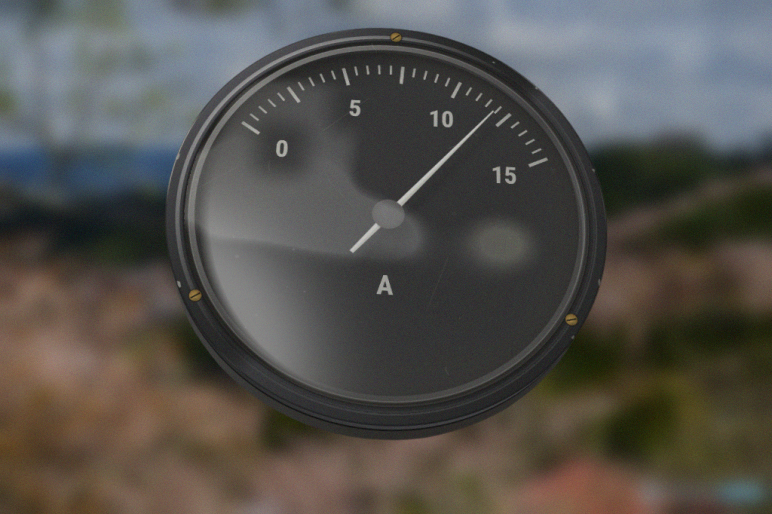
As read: {"value": 12, "unit": "A"}
